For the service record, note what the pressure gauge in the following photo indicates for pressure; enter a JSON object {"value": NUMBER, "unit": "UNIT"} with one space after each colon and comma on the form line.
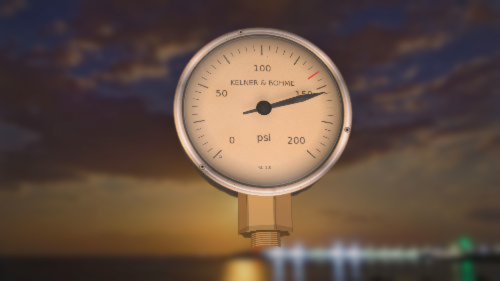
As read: {"value": 155, "unit": "psi"}
